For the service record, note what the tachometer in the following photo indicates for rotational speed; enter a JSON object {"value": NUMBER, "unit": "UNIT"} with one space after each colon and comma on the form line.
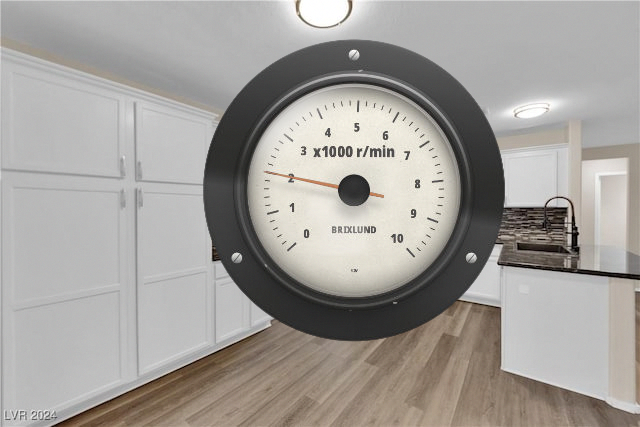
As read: {"value": 2000, "unit": "rpm"}
